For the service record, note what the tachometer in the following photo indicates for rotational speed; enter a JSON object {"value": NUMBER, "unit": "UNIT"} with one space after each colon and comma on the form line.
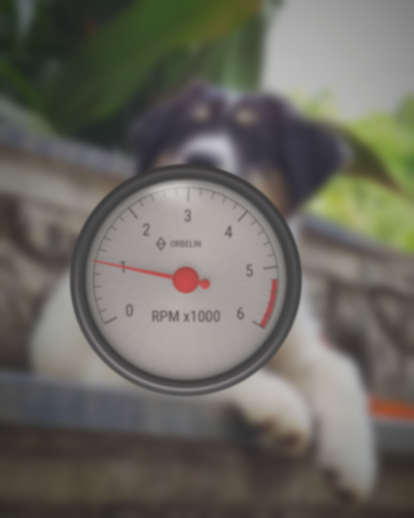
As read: {"value": 1000, "unit": "rpm"}
